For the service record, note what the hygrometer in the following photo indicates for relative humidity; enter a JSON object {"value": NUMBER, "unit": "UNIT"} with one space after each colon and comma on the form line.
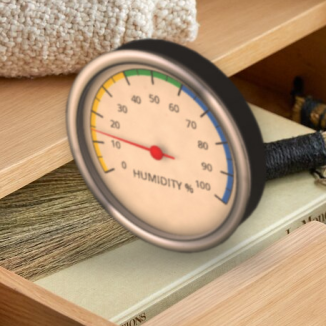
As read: {"value": 15, "unit": "%"}
